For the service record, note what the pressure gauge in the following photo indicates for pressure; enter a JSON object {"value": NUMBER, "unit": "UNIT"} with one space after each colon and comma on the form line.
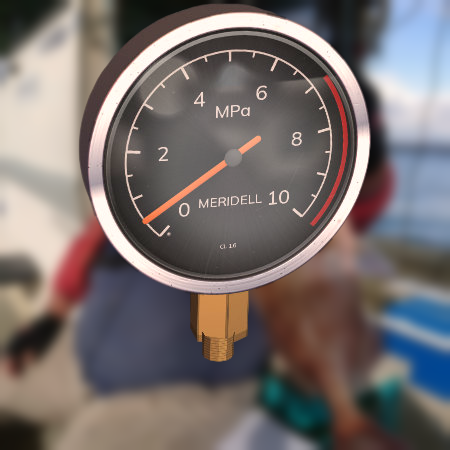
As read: {"value": 0.5, "unit": "MPa"}
